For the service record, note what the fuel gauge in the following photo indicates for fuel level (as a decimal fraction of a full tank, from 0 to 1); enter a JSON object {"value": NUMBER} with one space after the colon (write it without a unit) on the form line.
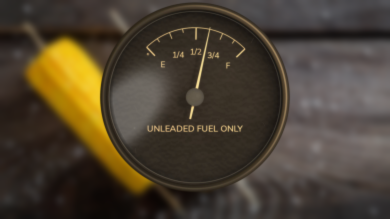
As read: {"value": 0.625}
